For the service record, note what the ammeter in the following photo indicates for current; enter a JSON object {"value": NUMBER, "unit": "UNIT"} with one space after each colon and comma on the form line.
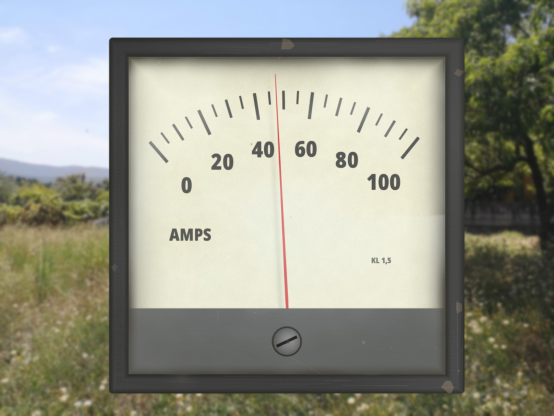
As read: {"value": 47.5, "unit": "A"}
